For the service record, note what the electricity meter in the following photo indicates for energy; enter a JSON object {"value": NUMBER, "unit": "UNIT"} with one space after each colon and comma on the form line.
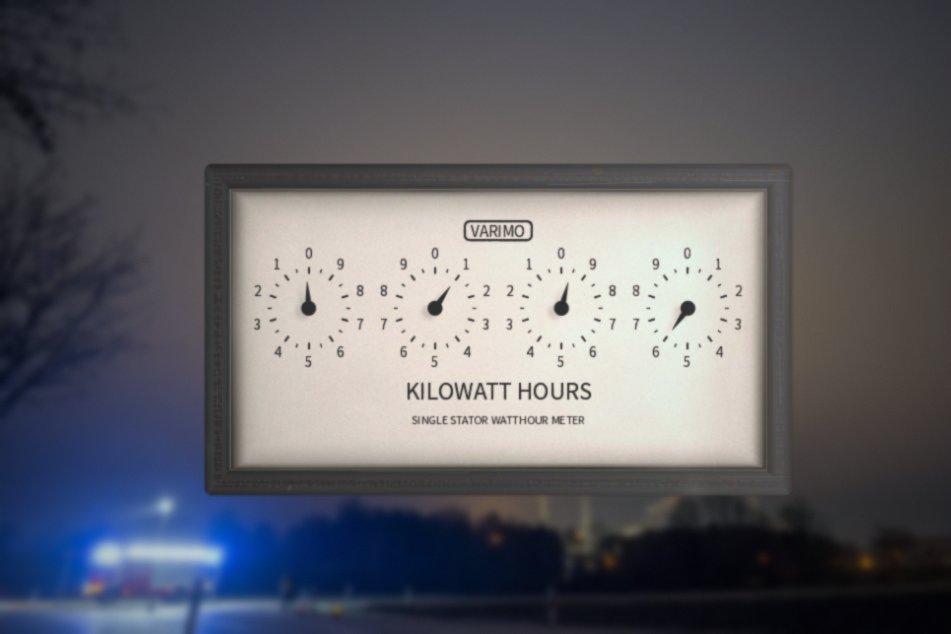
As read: {"value": 96, "unit": "kWh"}
